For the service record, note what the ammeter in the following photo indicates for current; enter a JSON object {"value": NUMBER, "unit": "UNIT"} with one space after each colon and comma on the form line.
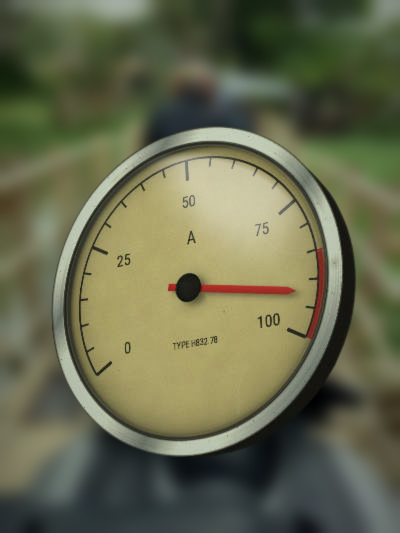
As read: {"value": 92.5, "unit": "A"}
